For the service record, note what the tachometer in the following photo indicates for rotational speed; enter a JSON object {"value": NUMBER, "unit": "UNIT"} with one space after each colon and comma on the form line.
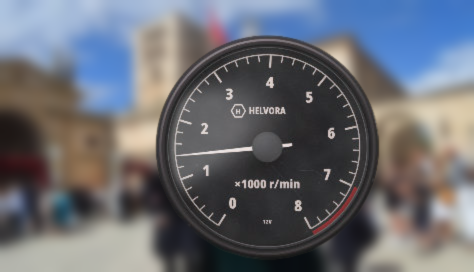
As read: {"value": 1400, "unit": "rpm"}
